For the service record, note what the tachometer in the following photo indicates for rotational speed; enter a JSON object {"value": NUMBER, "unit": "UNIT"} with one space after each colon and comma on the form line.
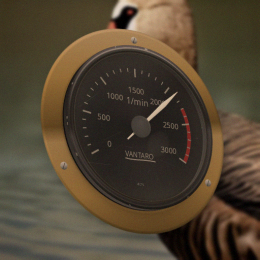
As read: {"value": 2100, "unit": "rpm"}
